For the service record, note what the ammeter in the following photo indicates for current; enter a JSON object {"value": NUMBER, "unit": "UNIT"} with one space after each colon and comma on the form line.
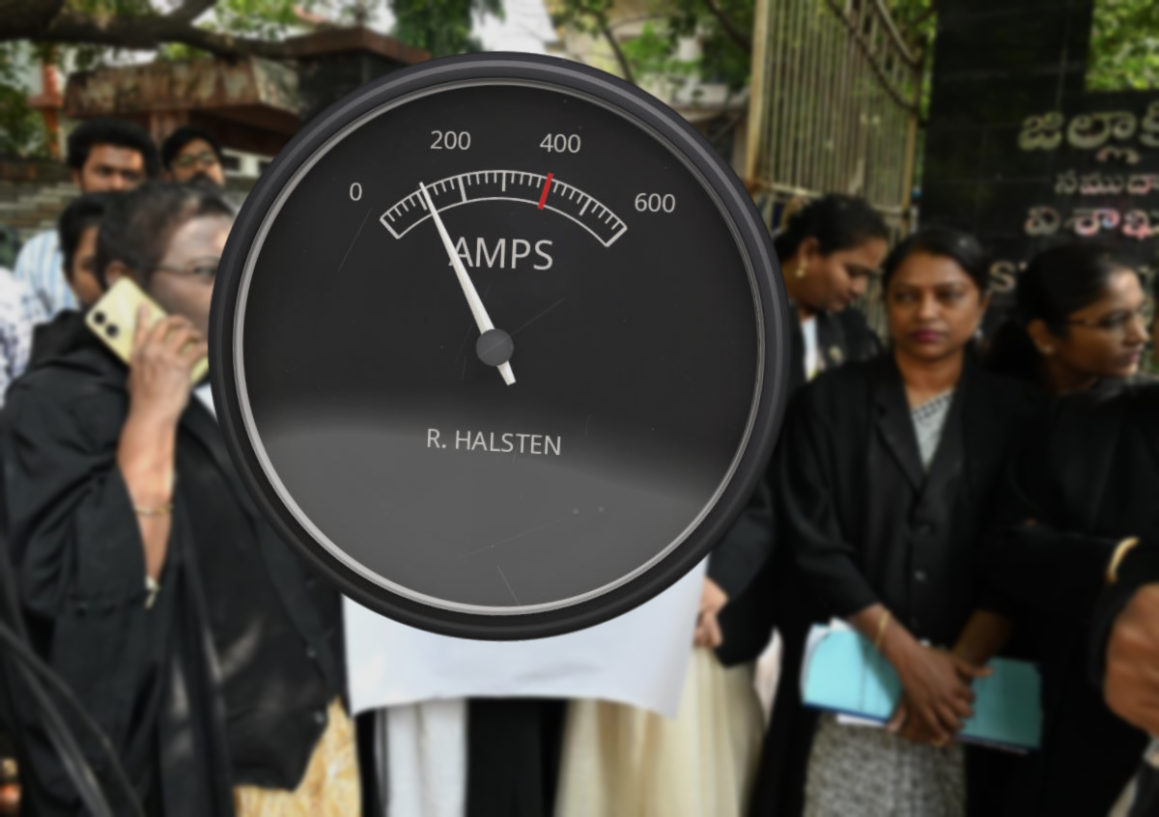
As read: {"value": 120, "unit": "A"}
